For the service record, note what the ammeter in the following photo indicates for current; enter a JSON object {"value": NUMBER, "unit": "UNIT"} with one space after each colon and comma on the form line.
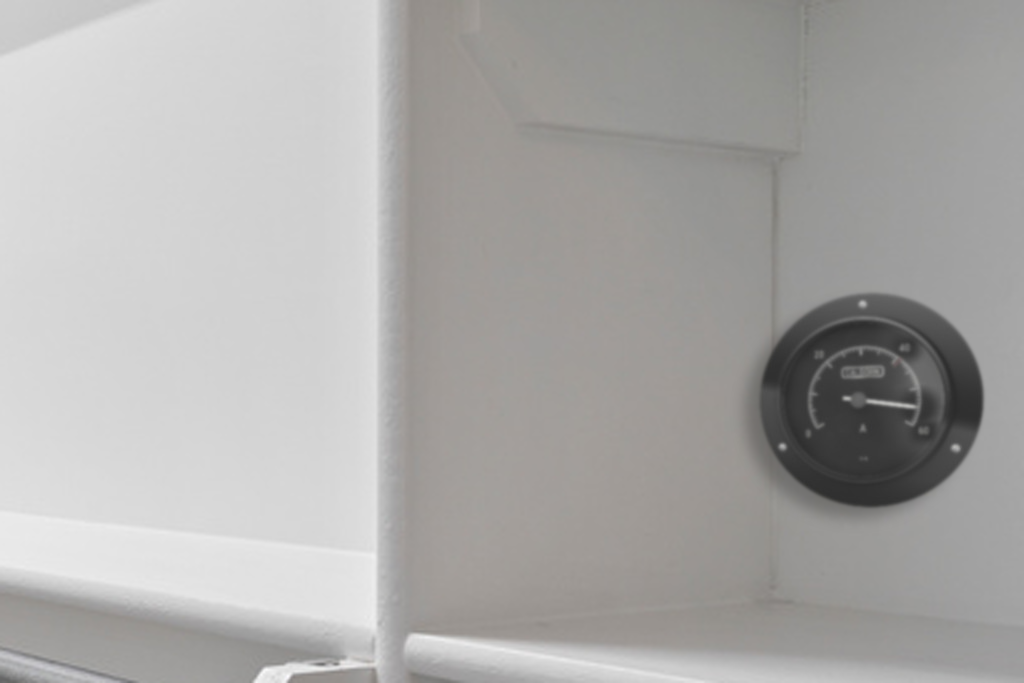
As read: {"value": 55, "unit": "A"}
